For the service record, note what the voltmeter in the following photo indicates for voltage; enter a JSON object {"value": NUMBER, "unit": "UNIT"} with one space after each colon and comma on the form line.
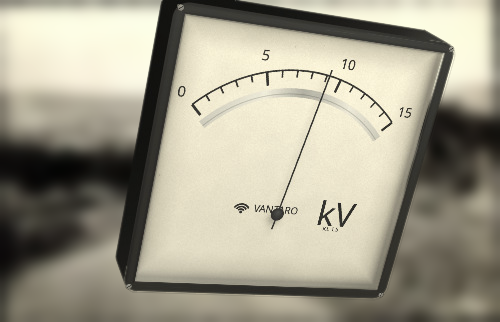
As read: {"value": 9, "unit": "kV"}
